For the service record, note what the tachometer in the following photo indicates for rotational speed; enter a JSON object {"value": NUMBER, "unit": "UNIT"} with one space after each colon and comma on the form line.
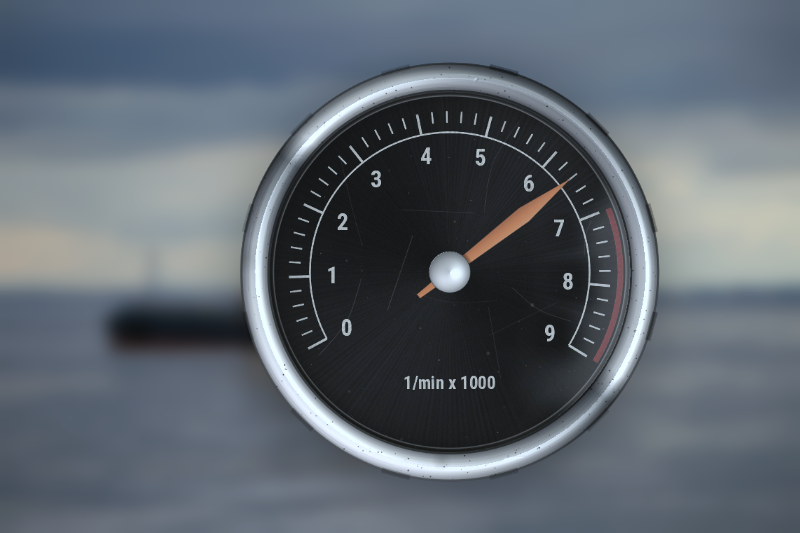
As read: {"value": 6400, "unit": "rpm"}
